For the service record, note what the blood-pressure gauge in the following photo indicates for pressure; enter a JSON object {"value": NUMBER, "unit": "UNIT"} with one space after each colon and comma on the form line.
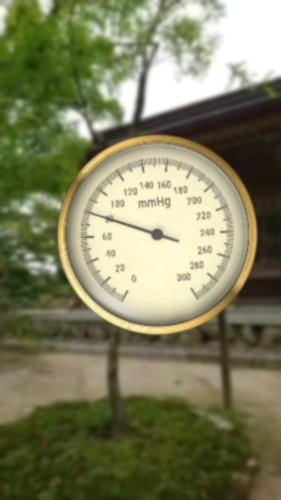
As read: {"value": 80, "unit": "mmHg"}
